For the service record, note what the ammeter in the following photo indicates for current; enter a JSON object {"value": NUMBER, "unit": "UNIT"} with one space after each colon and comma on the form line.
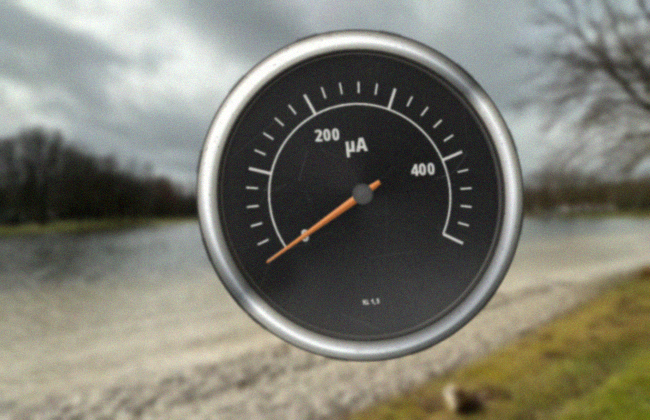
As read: {"value": 0, "unit": "µA"}
